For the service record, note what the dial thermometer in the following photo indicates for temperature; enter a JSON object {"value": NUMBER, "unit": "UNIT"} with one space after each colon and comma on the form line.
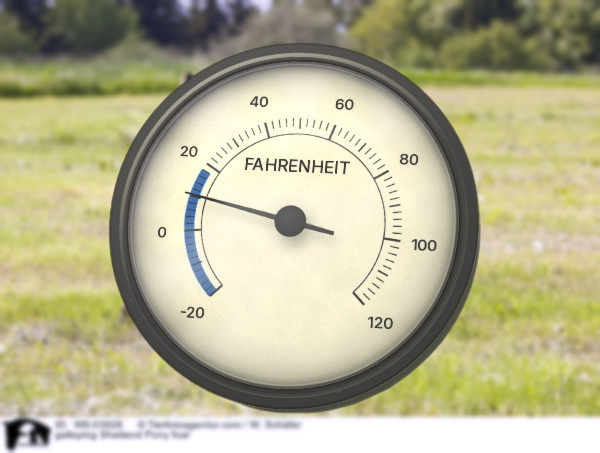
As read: {"value": 10, "unit": "°F"}
